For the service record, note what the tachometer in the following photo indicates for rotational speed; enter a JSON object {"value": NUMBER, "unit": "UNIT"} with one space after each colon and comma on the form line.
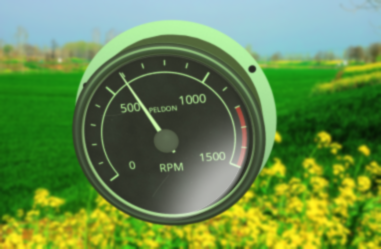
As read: {"value": 600, "unit": "rpm"}
